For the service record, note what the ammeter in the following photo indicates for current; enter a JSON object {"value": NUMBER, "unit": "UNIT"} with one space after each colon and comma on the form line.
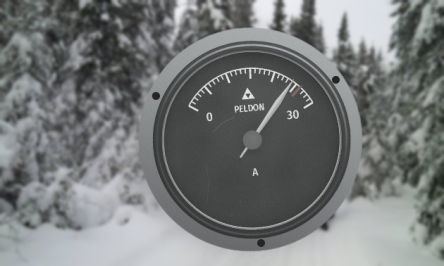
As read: {"value": 24, "unit": "A"}
